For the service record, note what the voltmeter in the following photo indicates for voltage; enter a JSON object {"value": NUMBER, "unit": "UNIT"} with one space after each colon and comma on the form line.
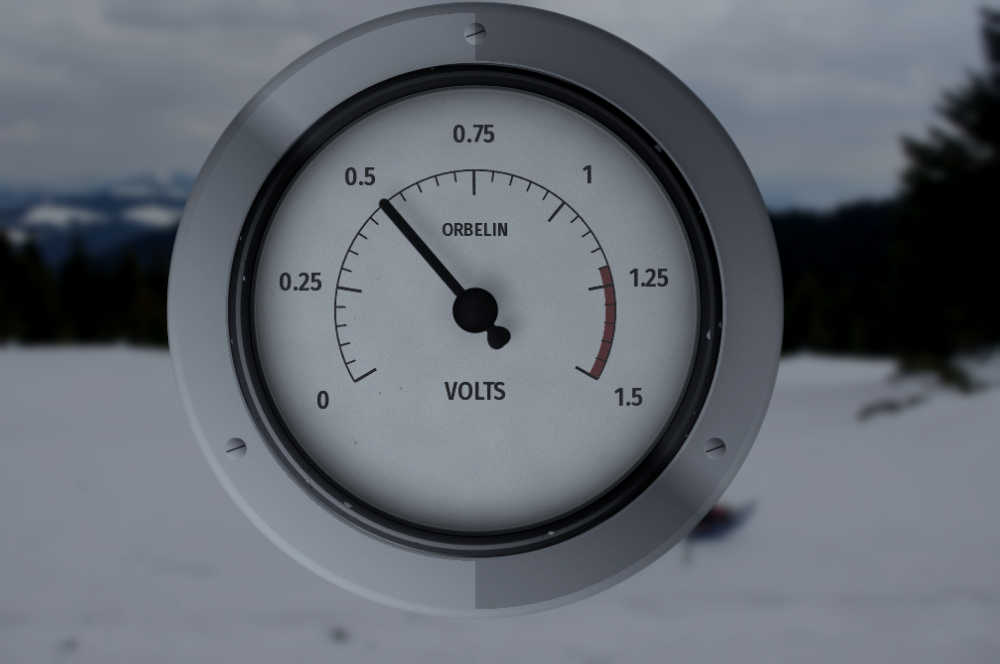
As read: {"value": 0.5, "unit": "V"}
